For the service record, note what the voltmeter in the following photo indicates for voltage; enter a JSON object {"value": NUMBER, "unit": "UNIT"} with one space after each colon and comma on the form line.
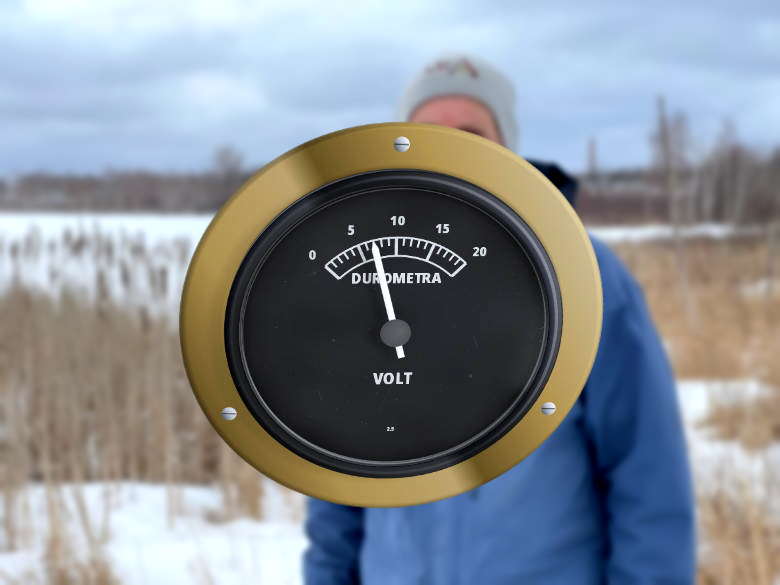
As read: {"value": 7, "unit": "V"}
